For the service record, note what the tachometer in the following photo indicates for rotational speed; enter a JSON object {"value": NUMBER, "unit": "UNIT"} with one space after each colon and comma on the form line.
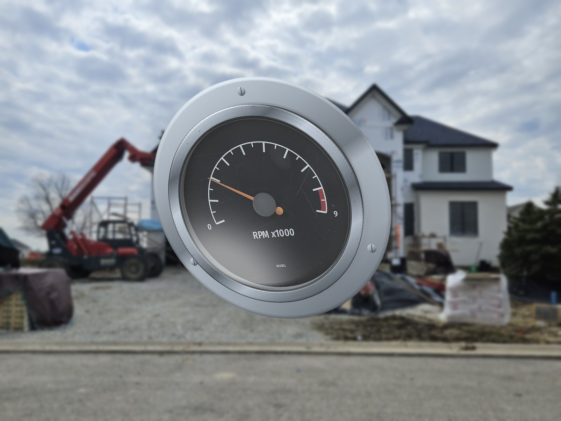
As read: {"value": 2000, "unit": "rpm"}
